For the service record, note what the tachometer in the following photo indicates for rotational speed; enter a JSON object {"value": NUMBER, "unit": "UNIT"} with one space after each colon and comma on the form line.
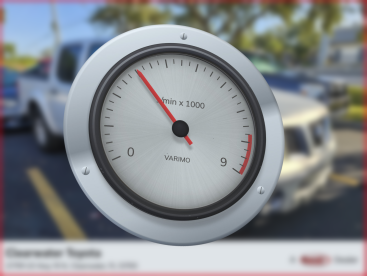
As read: {"value": 3000, "unit": "rpm"}
